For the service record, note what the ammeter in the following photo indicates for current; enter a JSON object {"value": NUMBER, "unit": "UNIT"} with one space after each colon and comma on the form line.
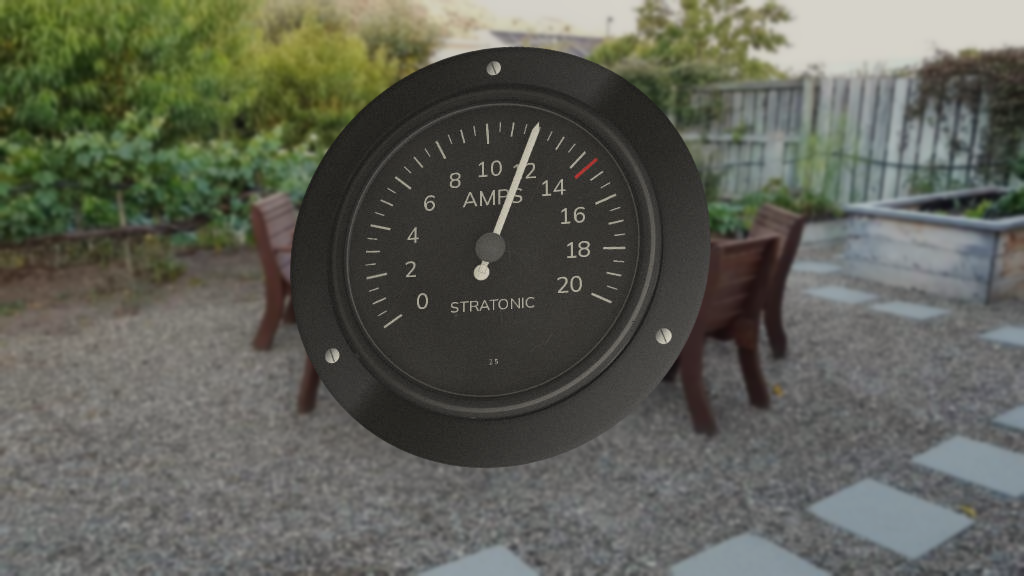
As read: {"value": 12, "unit": "A"}
